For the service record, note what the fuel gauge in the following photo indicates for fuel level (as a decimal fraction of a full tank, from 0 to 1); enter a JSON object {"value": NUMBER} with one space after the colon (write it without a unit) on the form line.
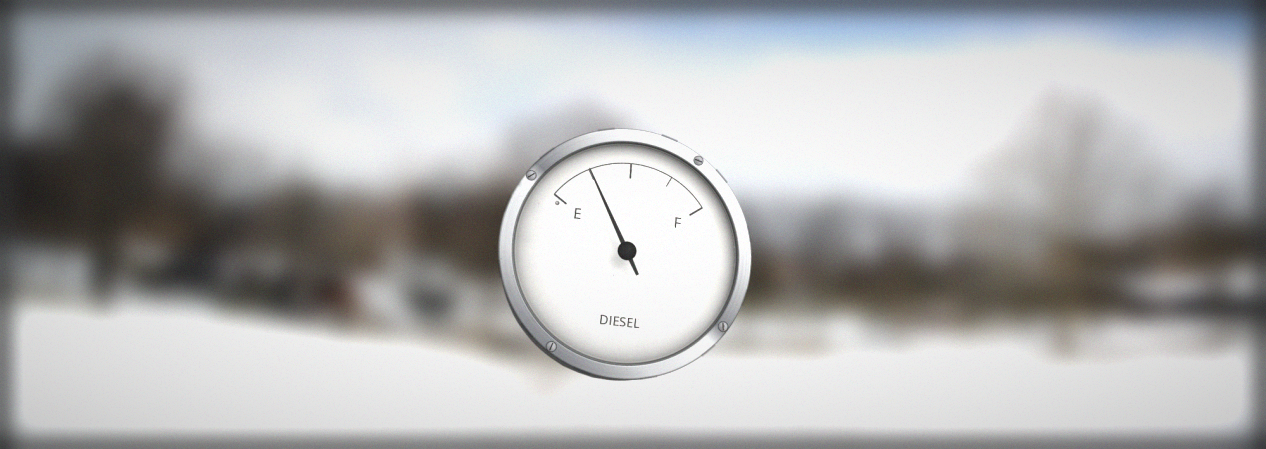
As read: {"value": 0.25}
